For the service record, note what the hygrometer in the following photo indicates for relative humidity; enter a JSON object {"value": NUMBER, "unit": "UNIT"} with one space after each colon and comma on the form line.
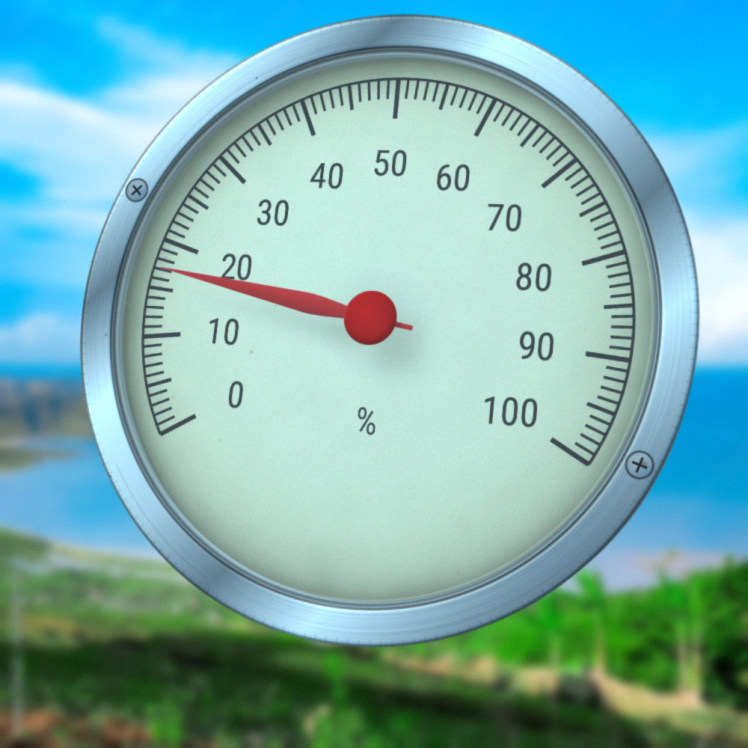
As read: {"value": 17, "unit": "%"}
